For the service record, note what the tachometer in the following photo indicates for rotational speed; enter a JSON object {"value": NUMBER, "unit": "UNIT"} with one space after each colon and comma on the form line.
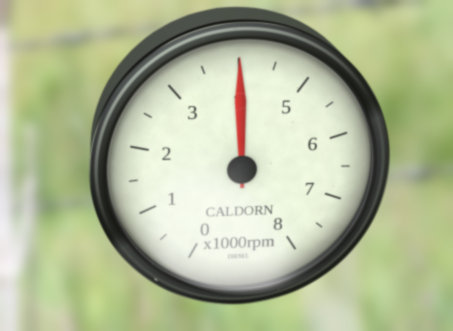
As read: {"value": 4000, "unit": "rpm"}
